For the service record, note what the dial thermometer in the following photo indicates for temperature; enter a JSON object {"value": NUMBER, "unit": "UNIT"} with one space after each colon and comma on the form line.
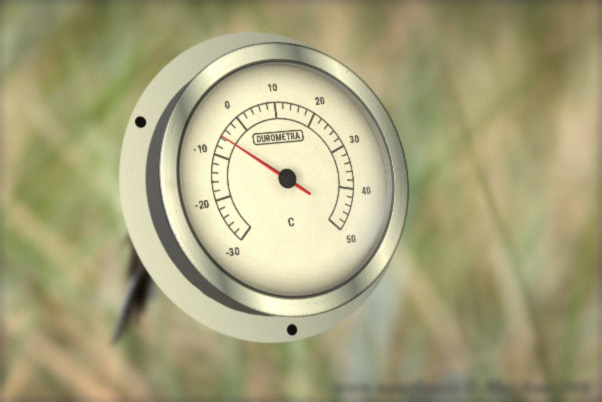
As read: {"value": -6, "unit": "°C"}
